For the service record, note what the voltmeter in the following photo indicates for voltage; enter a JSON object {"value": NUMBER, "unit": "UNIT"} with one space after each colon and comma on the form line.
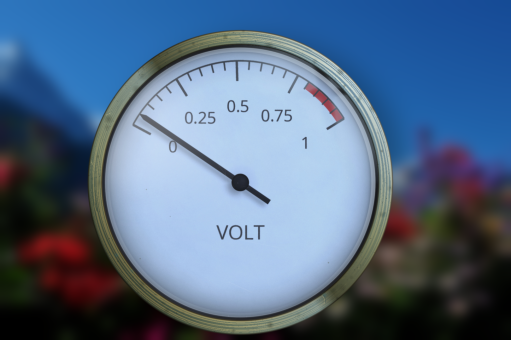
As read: {"value": 0.05, "unit": "V"}
